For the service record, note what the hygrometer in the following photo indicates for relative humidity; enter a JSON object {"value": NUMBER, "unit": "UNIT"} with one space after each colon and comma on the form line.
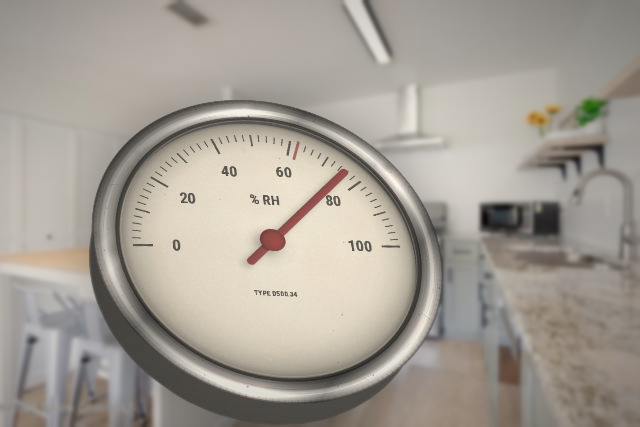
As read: {"value": 76, "unit": "%"}
